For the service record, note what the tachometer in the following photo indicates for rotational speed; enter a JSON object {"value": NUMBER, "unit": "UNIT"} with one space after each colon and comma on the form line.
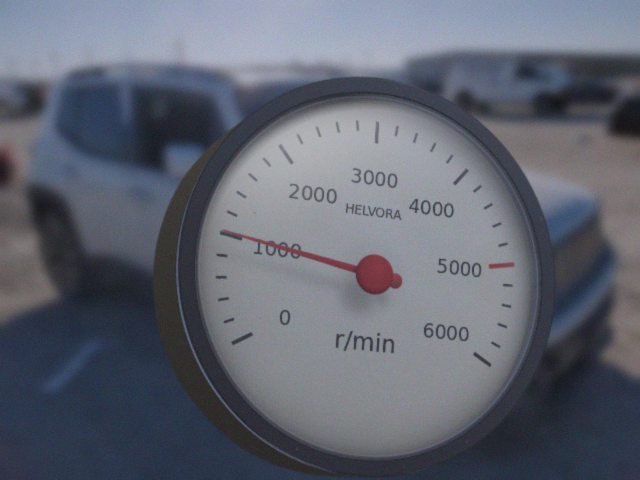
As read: {"value": 1000, "unit": "rpm"}
